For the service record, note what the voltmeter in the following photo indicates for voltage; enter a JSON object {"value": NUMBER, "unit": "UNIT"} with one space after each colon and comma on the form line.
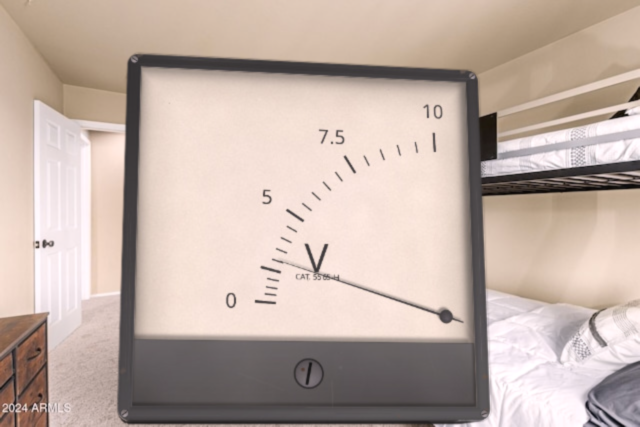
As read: {"value": 3, "unit": "V"}
